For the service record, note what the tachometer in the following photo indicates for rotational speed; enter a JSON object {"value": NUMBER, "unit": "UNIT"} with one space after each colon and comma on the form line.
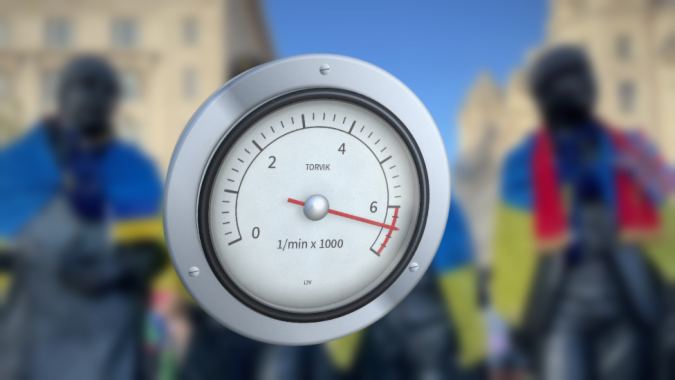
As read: {"value": 6400, "unit": "rpm"}
